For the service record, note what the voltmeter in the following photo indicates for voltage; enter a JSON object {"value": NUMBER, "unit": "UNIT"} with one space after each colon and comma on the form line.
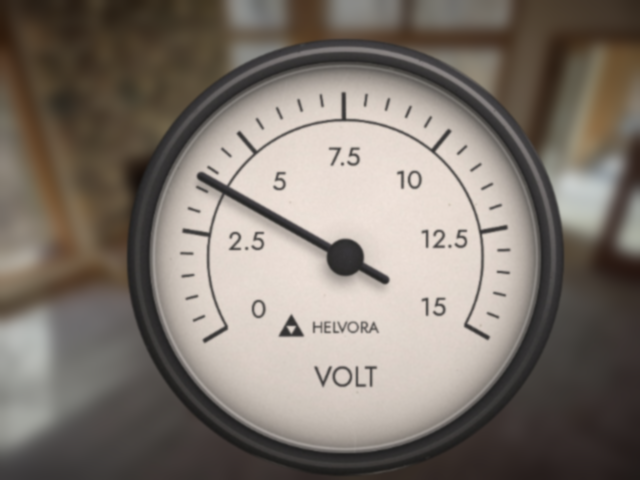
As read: {"value": 3.75, "unit": "V"}
